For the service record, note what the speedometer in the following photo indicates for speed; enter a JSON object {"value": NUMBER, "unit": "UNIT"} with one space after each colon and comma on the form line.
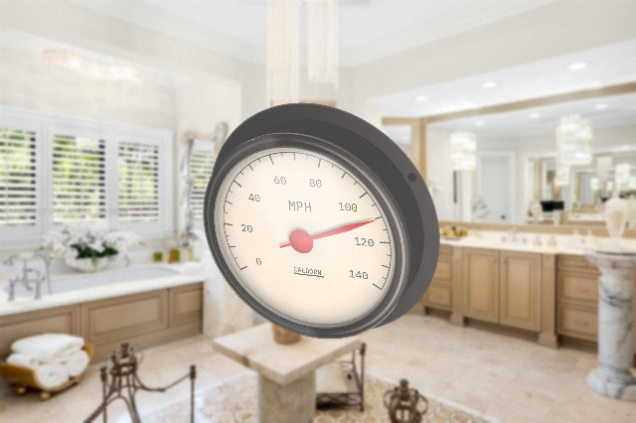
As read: {"value": 110, "unit": "mph"}
